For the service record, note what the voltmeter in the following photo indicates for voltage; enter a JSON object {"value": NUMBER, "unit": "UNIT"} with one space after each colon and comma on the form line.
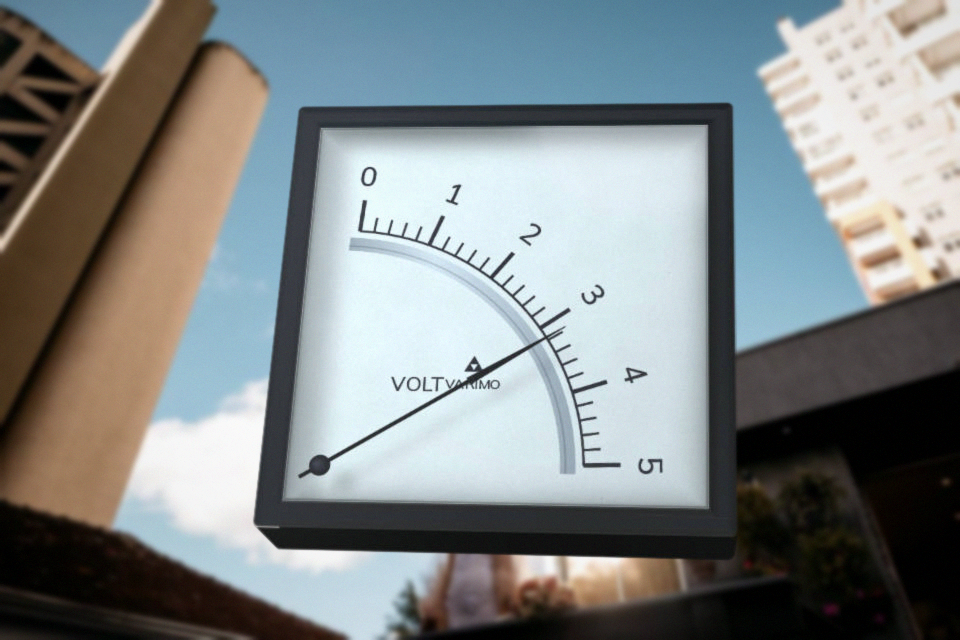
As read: {"value": 3.2, "unit": "V"}
